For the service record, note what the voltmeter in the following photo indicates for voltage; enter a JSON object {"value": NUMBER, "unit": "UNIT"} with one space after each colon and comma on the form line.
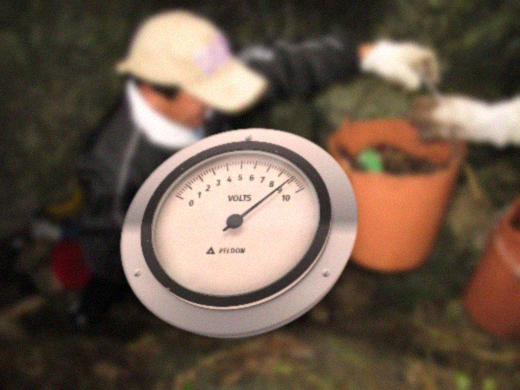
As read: {"value": 9, "unit": "V"}
